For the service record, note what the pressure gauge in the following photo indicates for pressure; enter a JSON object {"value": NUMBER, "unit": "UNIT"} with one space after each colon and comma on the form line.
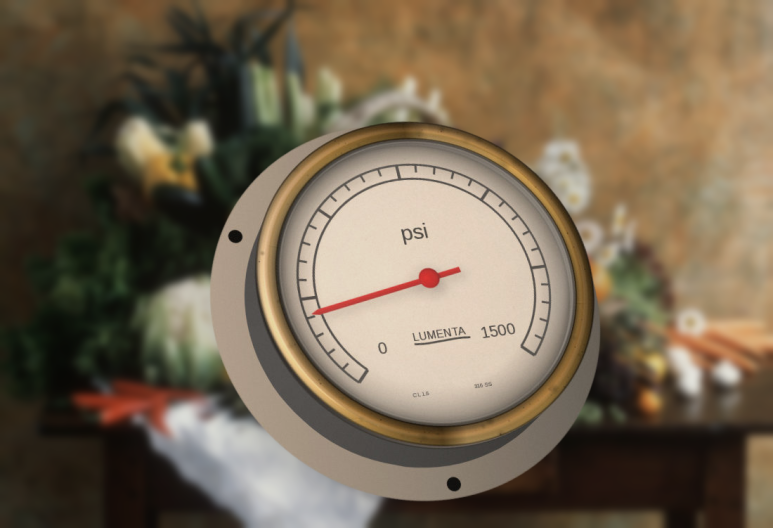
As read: {"value": 200, "unit": "psi"}
